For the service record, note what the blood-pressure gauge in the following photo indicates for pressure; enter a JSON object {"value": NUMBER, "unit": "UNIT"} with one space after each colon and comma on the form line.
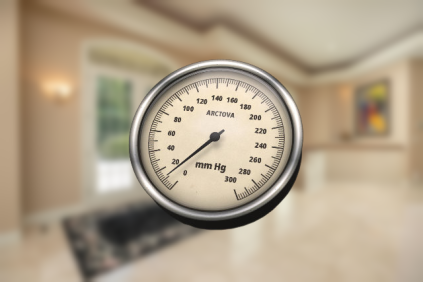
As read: {"value": 10, "unit": "mmHg"}
